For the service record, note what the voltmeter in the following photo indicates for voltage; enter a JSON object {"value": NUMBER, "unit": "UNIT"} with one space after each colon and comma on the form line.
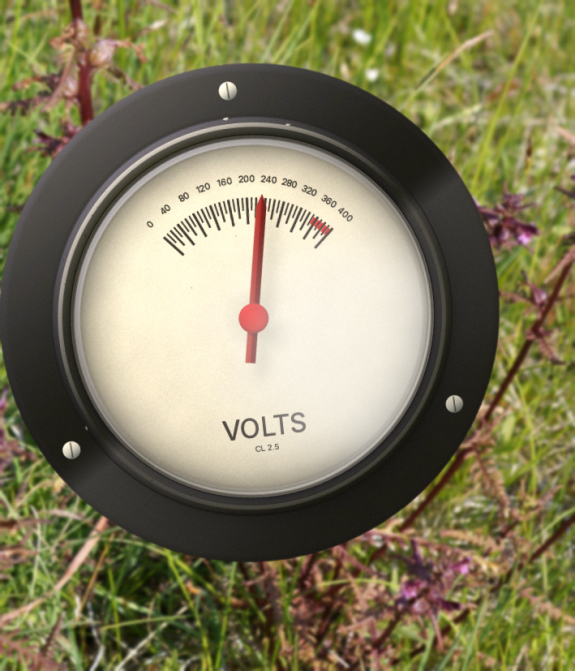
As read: {"value": 230, "unit": "V"}
